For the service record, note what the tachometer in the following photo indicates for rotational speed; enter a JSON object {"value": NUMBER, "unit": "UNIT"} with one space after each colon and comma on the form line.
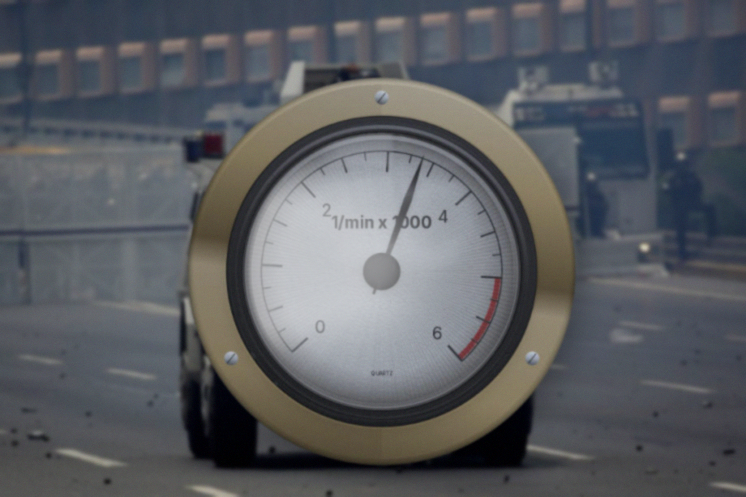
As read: {"value": 3375, "unit": "rpm"}
